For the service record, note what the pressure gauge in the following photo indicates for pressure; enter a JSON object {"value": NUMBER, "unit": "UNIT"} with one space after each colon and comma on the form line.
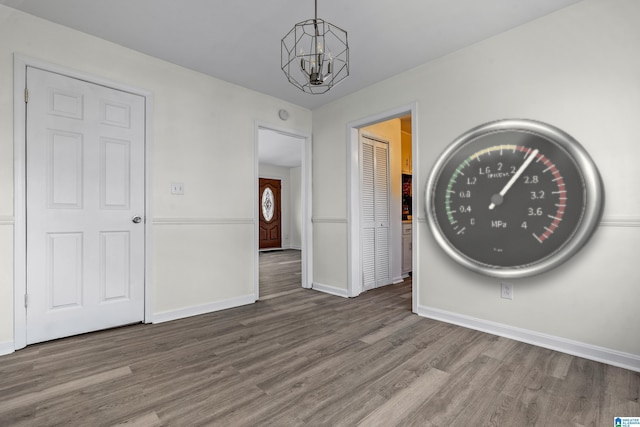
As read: {"value": 2.5, "unit": "MPa"}
